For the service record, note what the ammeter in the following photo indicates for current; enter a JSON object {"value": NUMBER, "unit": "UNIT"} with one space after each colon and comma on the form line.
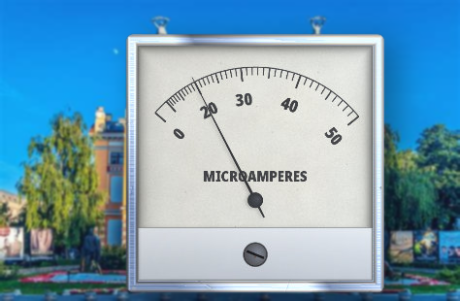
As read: {"value": 20, "unit": "µA"}
